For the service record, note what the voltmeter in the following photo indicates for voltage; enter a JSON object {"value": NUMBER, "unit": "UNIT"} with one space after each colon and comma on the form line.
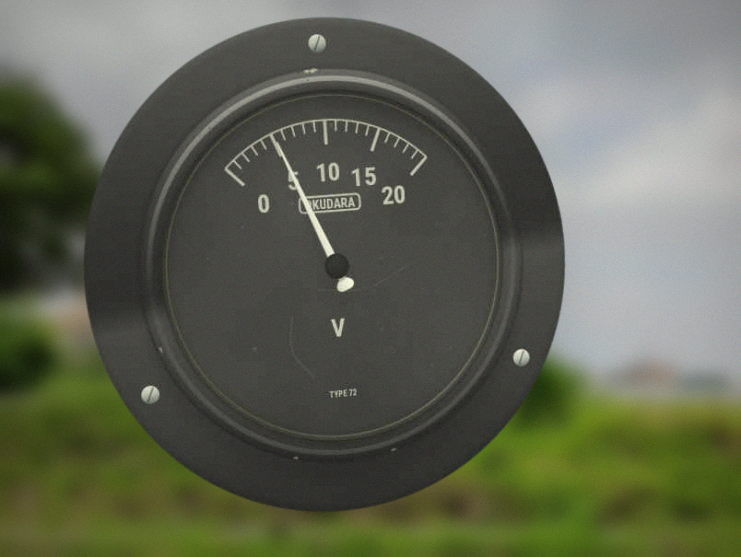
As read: {"value": 5, "unit": "V"}
